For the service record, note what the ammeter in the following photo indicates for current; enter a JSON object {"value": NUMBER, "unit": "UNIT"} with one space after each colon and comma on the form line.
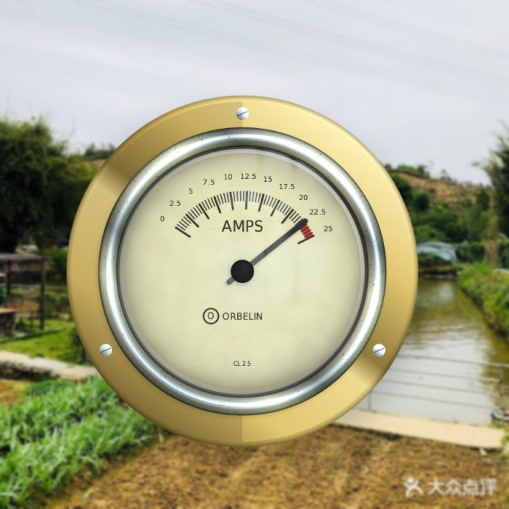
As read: {"value": 22.5, "unit": "A"}
